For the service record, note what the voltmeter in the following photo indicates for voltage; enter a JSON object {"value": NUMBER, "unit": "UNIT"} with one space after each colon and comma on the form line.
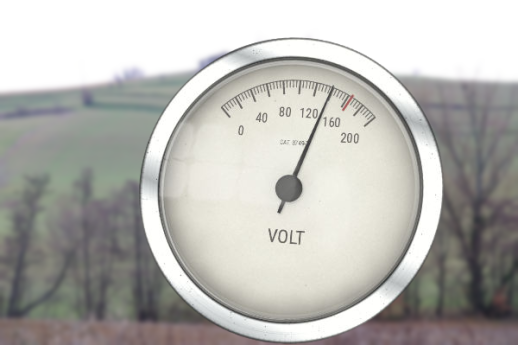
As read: {"value": 140, "unit": "V"}
